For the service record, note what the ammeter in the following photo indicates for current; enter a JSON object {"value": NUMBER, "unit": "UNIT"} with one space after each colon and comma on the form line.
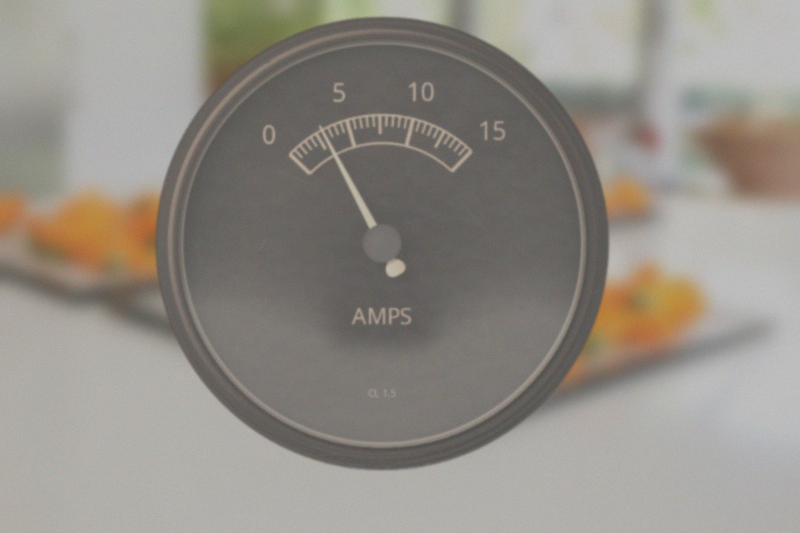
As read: {"value": 3, "unit": "A"}
